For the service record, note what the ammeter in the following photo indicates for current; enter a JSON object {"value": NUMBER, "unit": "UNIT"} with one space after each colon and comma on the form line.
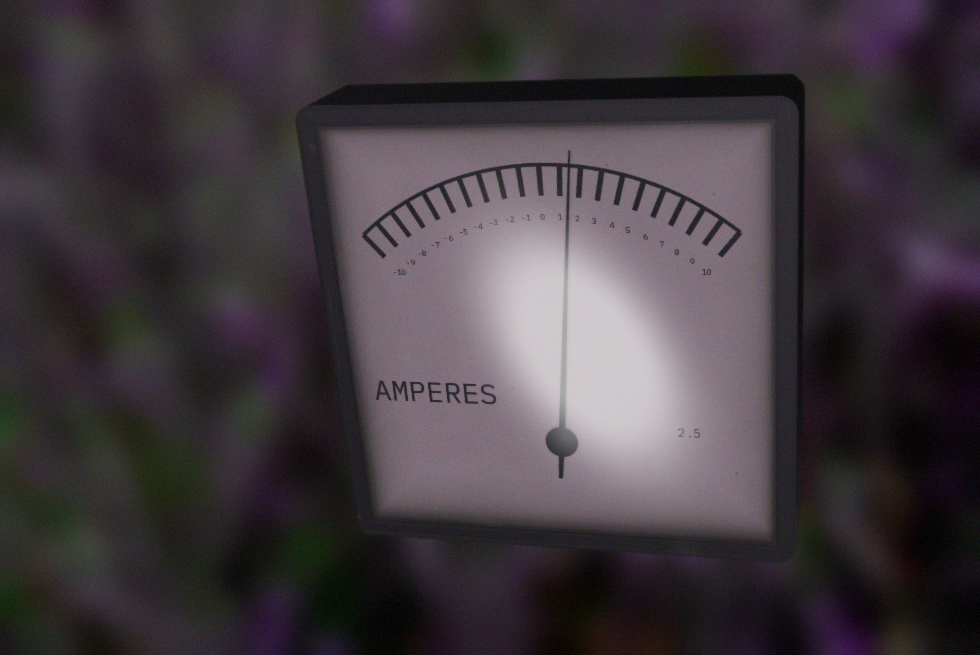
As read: {"value": 1.5, "unit": "A"}
